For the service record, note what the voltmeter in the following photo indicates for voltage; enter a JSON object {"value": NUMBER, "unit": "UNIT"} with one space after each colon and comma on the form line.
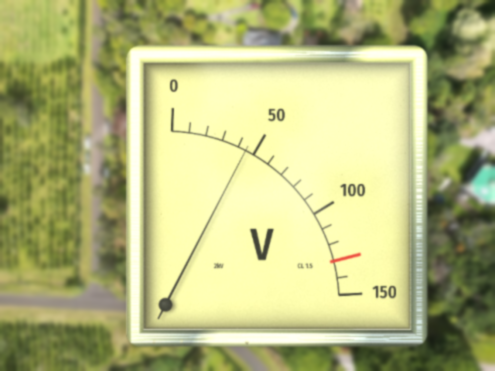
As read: {"value": 45, "unit": "V"}
